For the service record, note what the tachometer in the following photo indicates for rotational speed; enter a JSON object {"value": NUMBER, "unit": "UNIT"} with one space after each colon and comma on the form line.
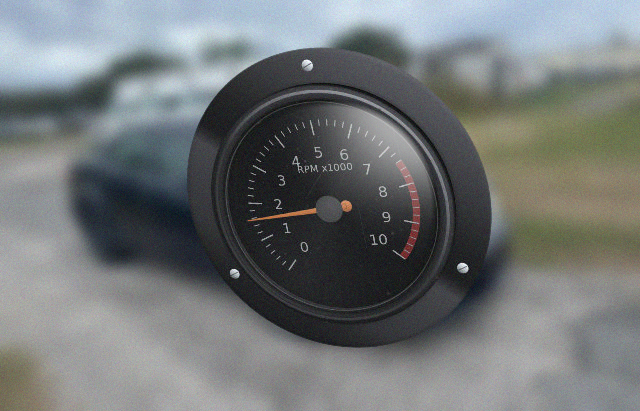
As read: {"value": 1600, "unit": "rpm"}
